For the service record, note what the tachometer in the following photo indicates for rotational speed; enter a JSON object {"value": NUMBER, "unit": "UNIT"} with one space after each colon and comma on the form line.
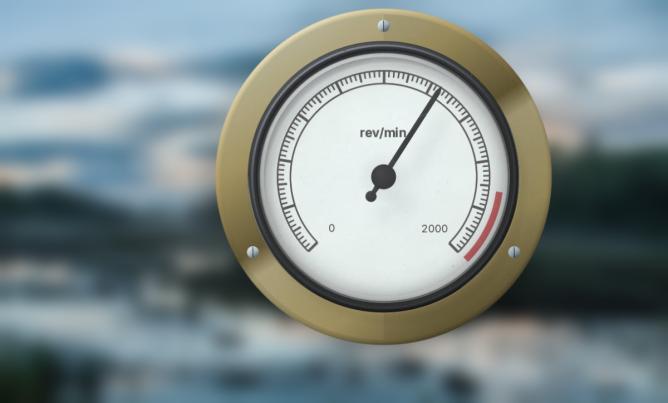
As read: {"value": 1240, "unit": "rpm"}
